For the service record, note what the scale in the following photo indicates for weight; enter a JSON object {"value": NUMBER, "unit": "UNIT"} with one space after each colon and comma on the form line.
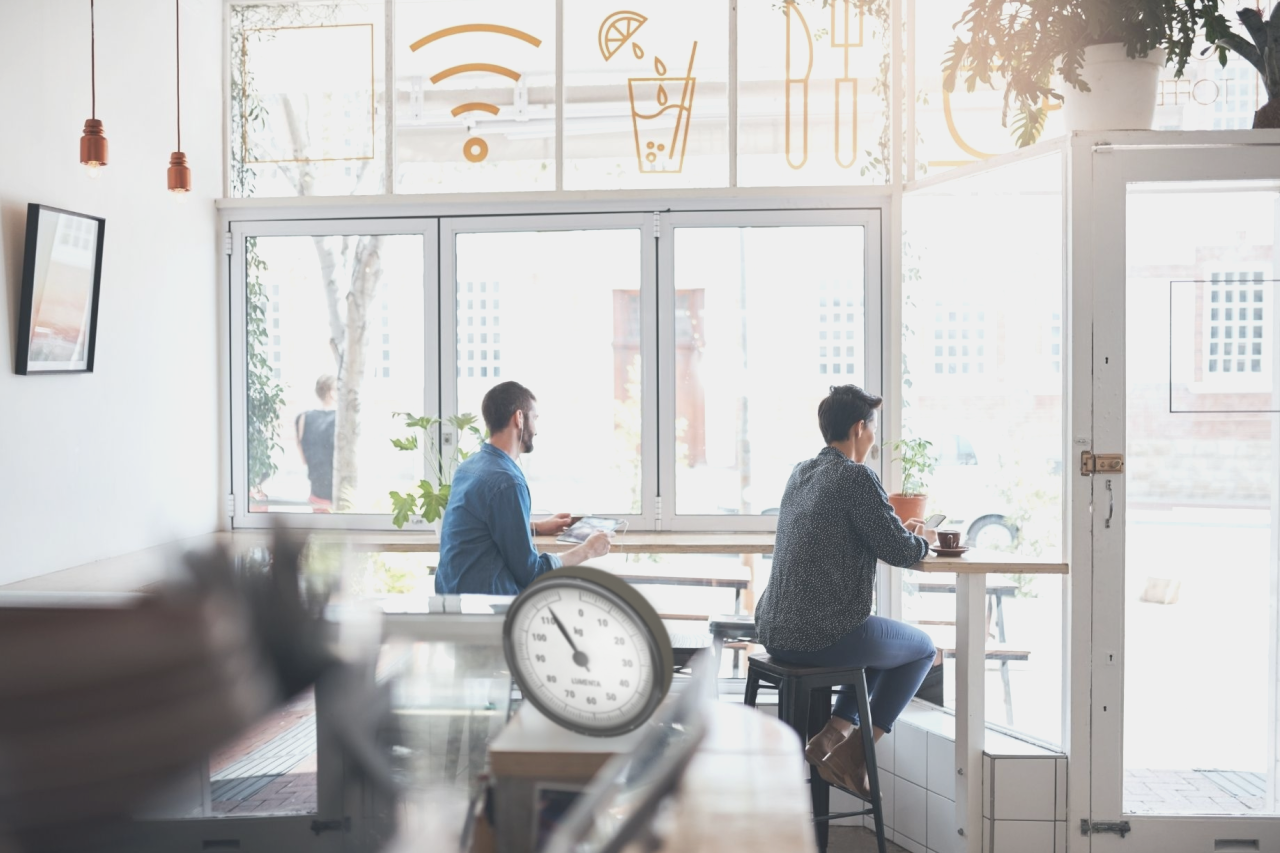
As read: {"value": 115, "unit": "kg"}
